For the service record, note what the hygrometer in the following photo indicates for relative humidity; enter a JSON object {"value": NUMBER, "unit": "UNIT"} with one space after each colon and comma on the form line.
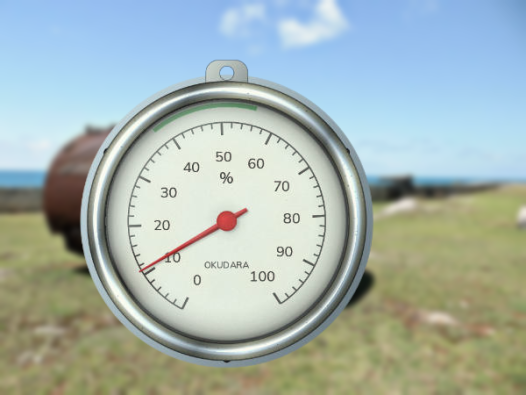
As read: {"value": 11, "unit": "%"}
